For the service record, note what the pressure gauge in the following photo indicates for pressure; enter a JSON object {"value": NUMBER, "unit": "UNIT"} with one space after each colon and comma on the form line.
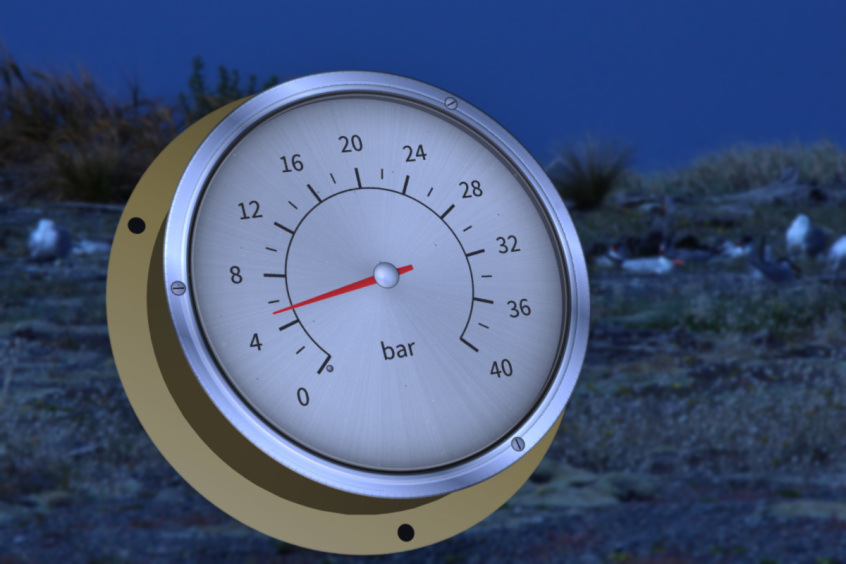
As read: {"value": 5, "unit": "bar"}
